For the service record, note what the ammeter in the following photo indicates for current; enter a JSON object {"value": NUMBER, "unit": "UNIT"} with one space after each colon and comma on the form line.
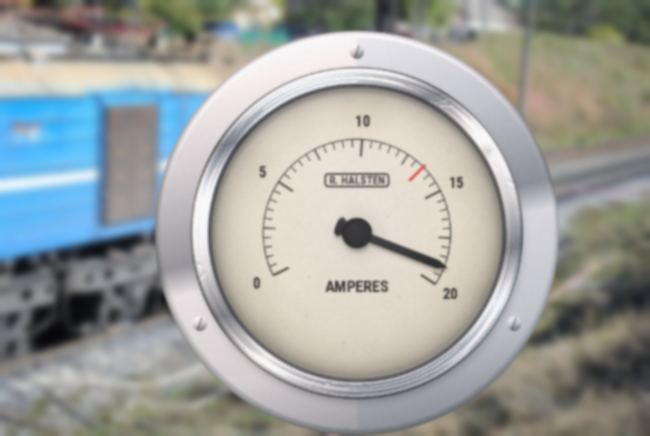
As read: {"value": 19, "unit": "A"}
